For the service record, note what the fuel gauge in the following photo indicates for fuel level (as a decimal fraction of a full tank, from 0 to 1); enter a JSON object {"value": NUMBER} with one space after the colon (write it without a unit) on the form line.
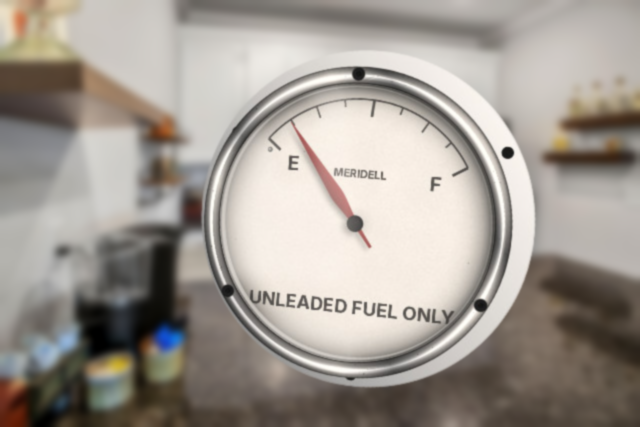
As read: {"value": 0.125}
